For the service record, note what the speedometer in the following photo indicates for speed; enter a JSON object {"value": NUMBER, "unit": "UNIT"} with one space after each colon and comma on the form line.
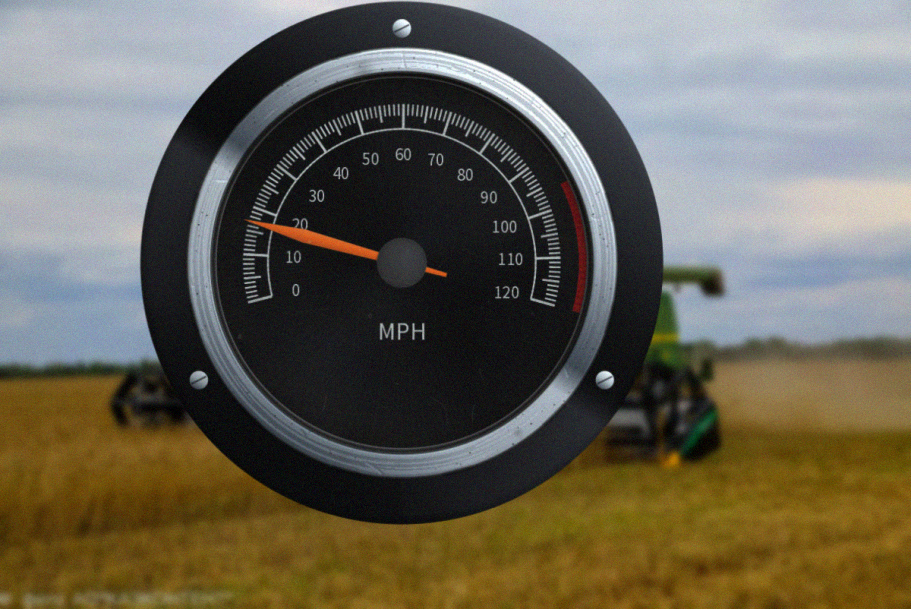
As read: {"value": 17, "unit": "mph"}
